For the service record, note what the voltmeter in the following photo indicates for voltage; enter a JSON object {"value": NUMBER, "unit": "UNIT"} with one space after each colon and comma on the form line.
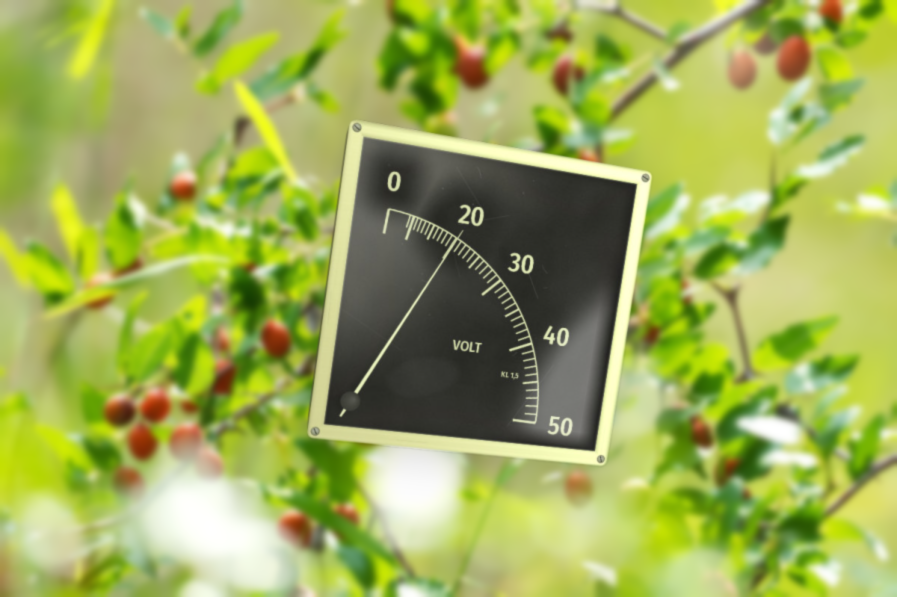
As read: {"value": 20, "unit": "V"}
